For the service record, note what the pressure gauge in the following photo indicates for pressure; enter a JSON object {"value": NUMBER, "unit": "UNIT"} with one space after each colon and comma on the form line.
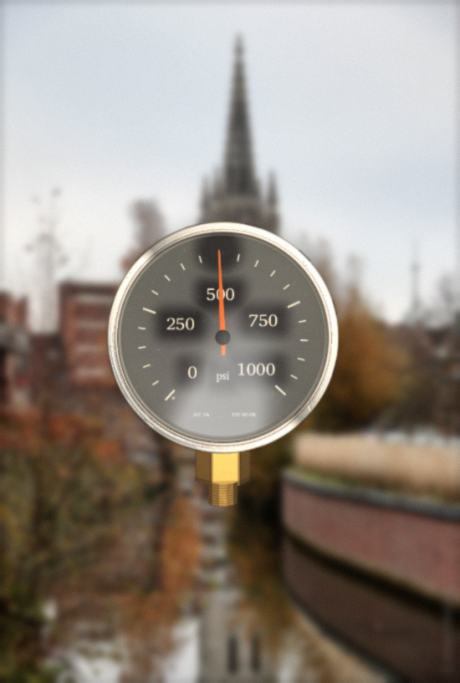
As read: {"value": 500, "unit": "psi"}
